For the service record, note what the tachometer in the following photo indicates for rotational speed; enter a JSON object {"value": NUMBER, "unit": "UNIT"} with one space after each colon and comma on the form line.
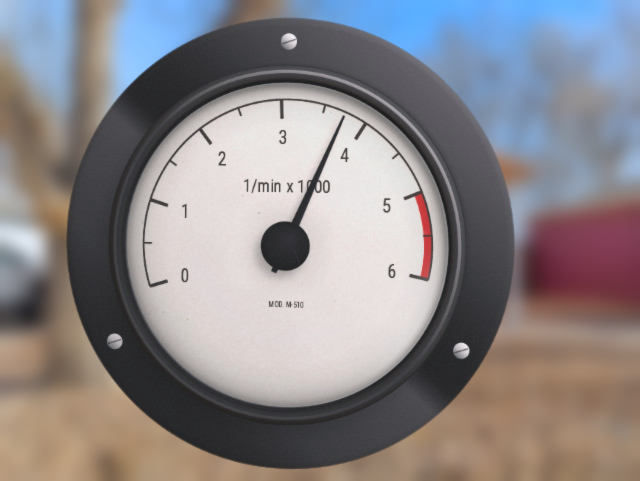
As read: {"value": 3750, "unit": "rpm"}
